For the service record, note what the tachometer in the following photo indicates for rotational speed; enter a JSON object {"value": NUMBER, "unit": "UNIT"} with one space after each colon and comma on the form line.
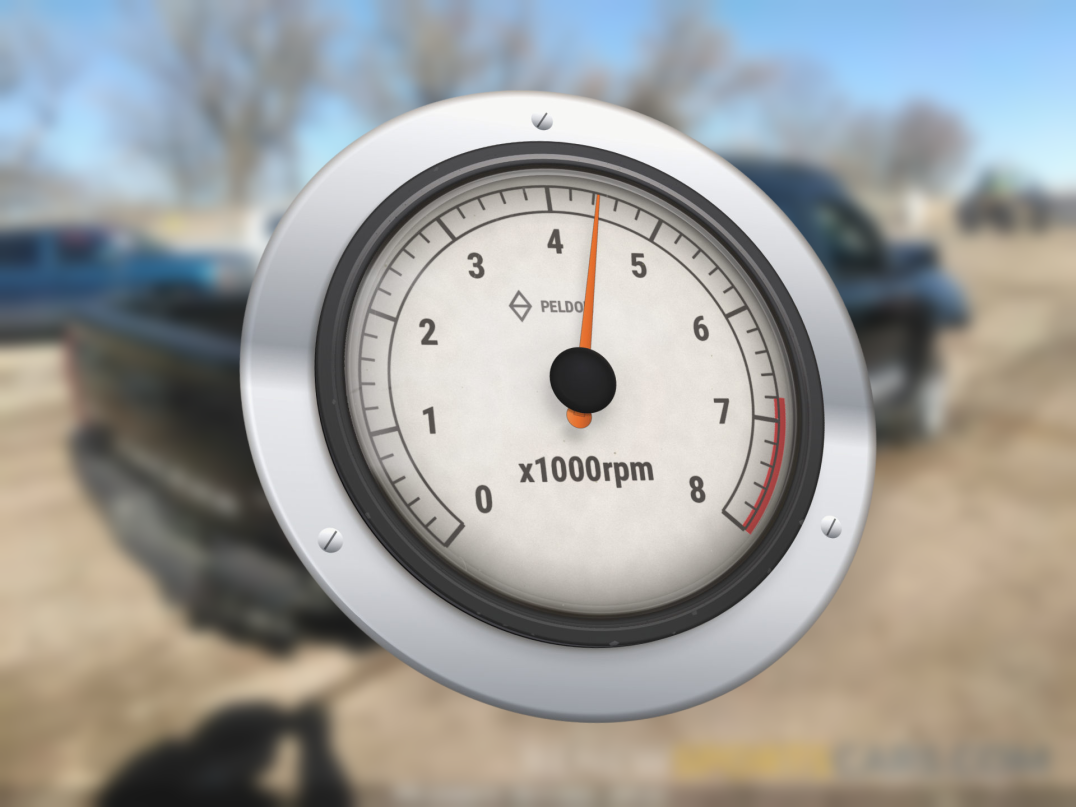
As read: {"value": 4400, "unit": "rpm"}
